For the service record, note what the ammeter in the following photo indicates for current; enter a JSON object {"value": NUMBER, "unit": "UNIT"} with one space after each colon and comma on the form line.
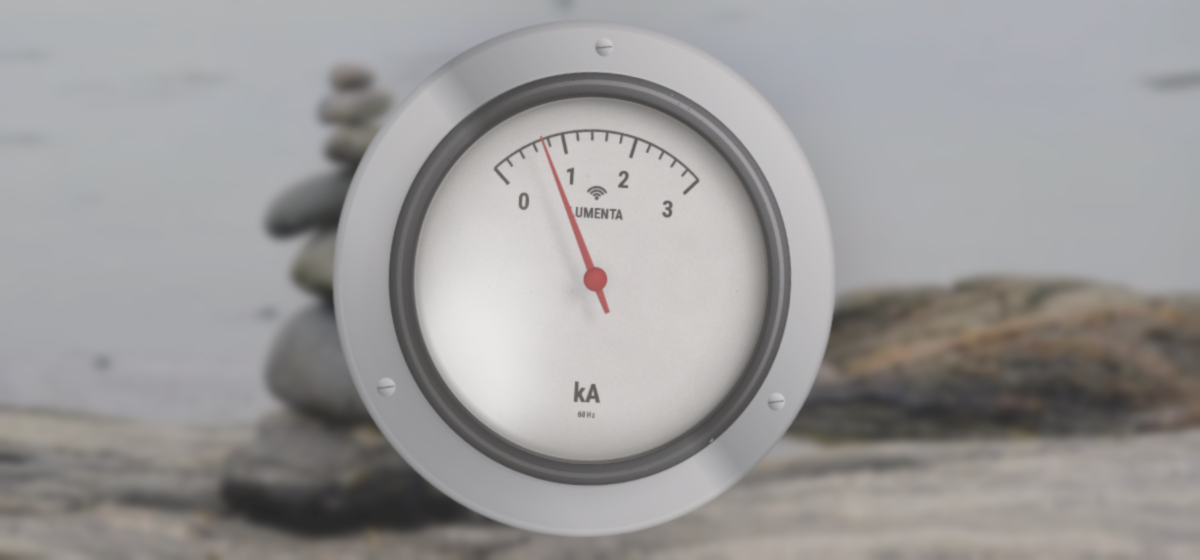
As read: {"value": 0.7, "unit": "kA"}
